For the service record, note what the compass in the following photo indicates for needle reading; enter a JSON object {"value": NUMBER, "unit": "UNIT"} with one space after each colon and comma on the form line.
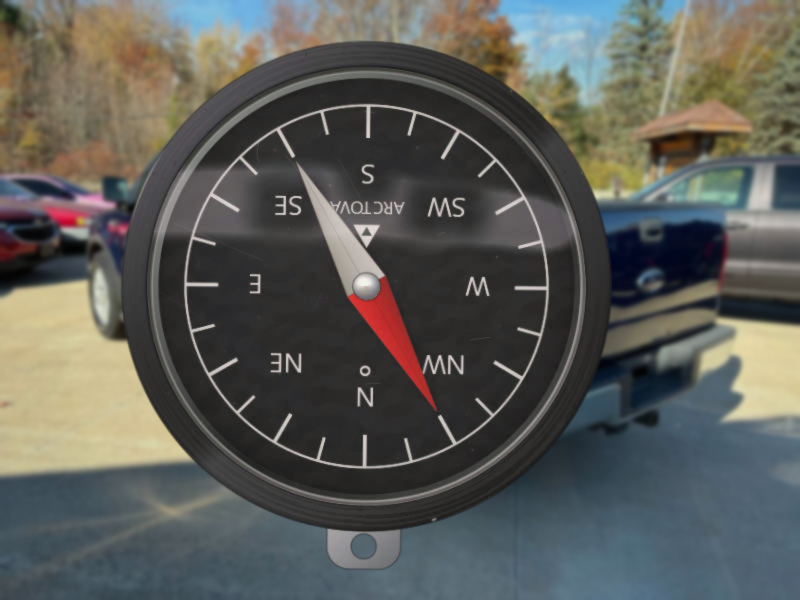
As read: {"value": 330, "unit": "°"}
